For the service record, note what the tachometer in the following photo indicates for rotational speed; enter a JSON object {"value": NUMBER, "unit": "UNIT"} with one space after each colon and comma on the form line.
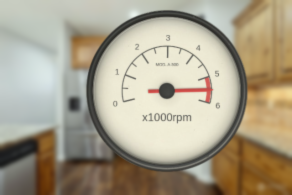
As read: {"value": 5500, "unit": "rpm"}
